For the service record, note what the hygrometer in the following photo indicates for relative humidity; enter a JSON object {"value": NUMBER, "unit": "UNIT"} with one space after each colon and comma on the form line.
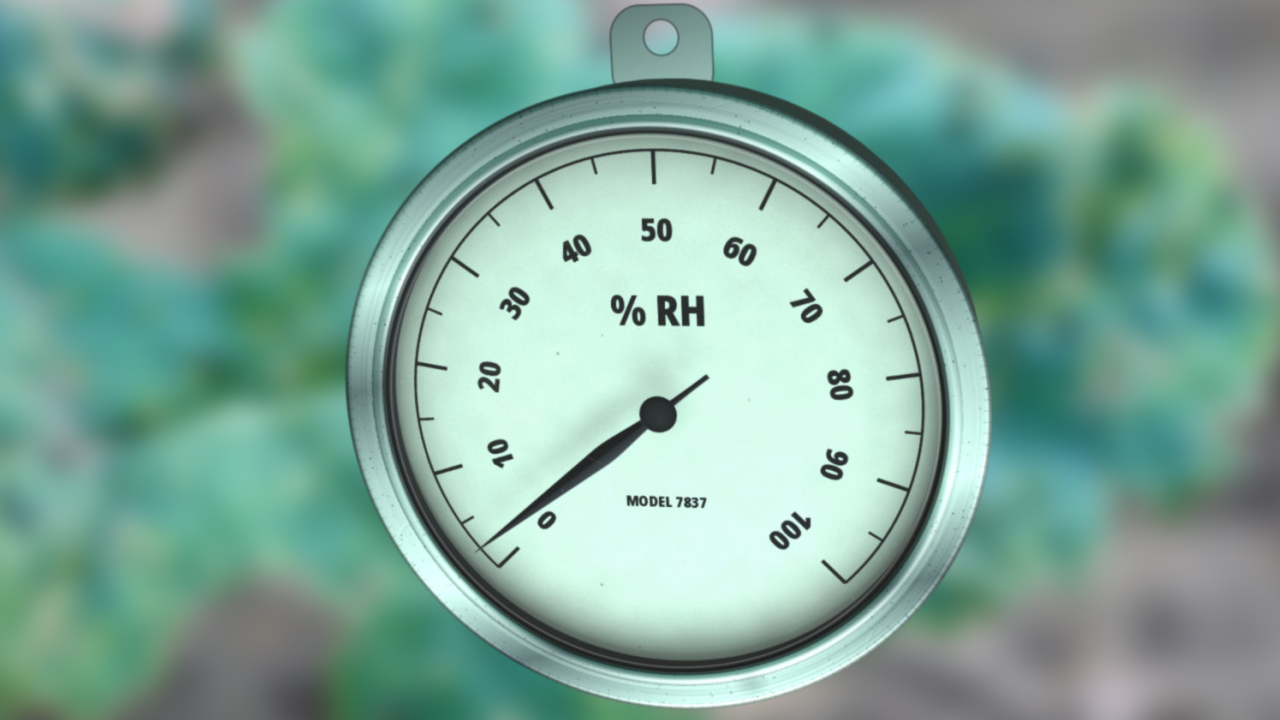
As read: {"value": 2.5, "unit": "%"}
